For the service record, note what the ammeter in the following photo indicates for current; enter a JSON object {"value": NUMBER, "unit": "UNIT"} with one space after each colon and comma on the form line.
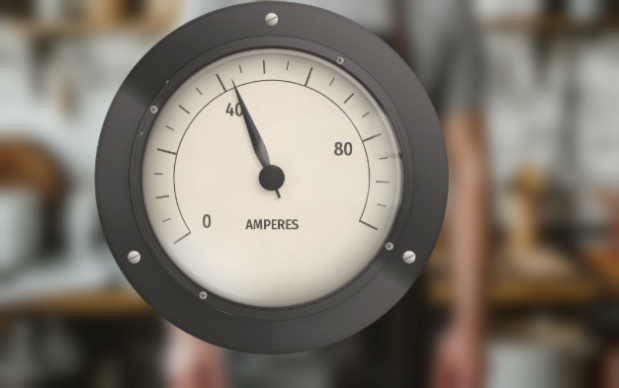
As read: {"value": 42.5, "unit": "A"}
